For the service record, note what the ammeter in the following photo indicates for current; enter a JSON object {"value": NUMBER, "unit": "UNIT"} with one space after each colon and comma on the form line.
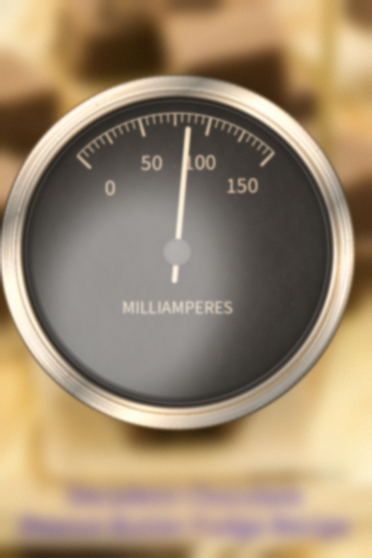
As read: {"value": 85, "unit": "mA"}
